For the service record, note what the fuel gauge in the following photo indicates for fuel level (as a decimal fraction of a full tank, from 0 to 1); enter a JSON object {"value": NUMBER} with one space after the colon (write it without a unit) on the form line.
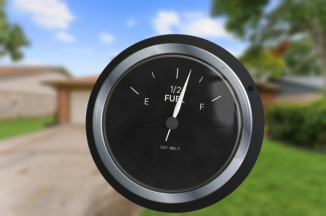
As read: {"value": 0.625}
